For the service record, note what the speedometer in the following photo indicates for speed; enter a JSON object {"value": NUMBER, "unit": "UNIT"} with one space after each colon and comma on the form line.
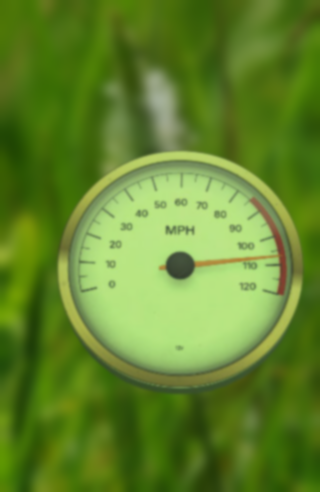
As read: {"value": 107.5, "unit": "mph"}
